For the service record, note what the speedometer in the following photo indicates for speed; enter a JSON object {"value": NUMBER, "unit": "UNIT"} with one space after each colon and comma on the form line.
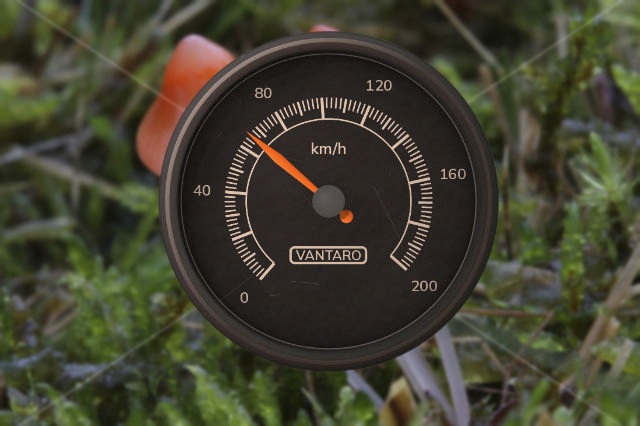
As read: {"value": 66, "unit": "km/h"}
